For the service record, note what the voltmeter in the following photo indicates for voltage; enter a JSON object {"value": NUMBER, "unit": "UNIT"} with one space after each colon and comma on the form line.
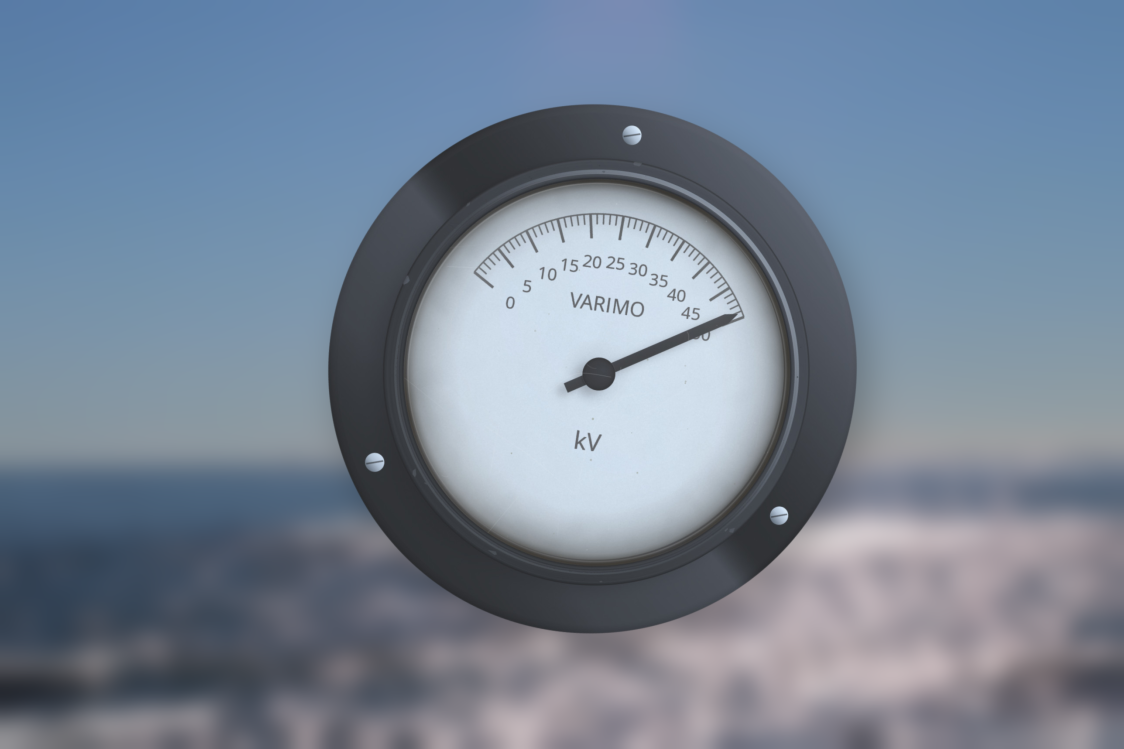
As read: {"value": 49, "unit": "kV"}
